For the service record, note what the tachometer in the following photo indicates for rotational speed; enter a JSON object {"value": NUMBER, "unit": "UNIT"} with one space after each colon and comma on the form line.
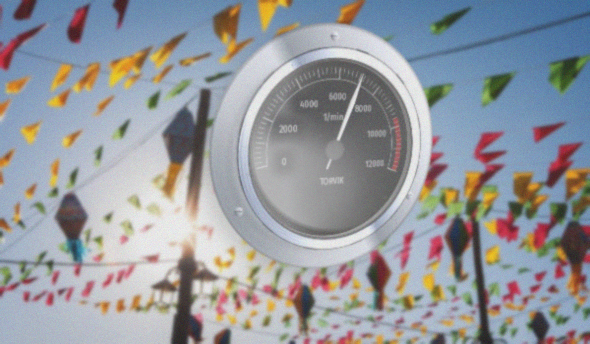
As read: {"value": 7000, "unit": "rpm"}
